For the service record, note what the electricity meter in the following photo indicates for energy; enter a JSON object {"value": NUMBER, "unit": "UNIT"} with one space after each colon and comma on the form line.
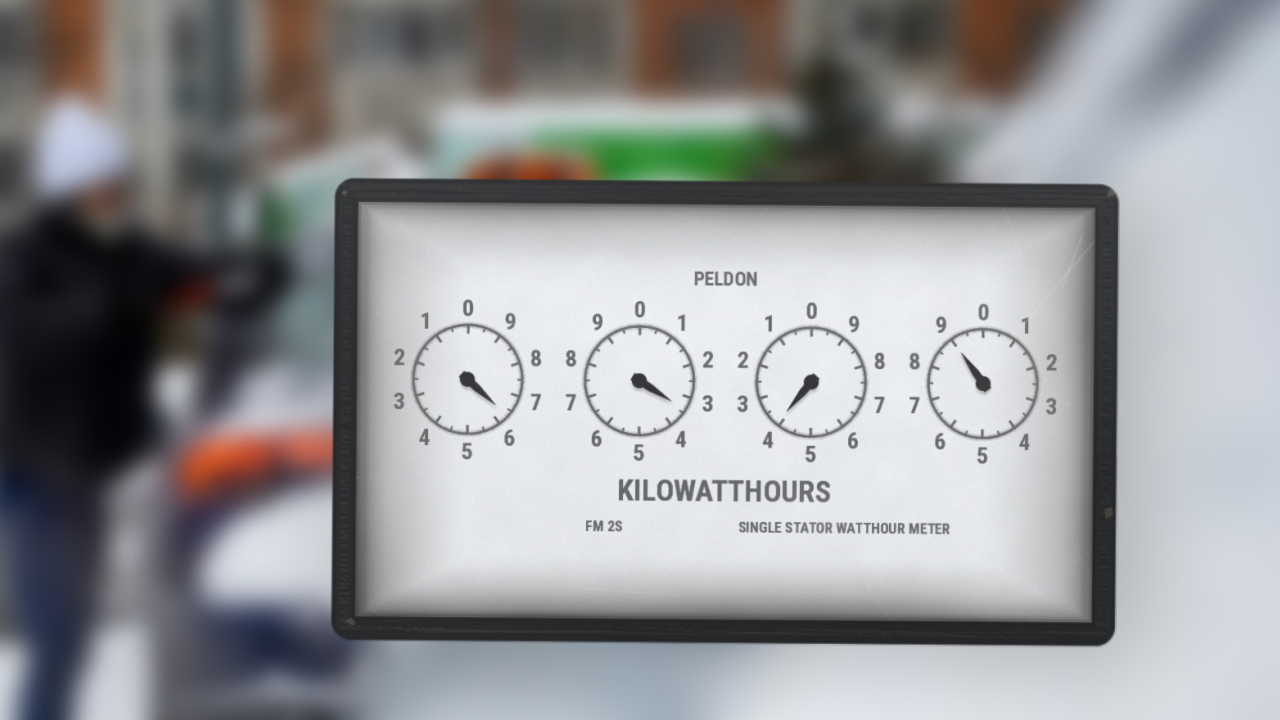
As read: {"value": 6339, "unit": "kWh"}
